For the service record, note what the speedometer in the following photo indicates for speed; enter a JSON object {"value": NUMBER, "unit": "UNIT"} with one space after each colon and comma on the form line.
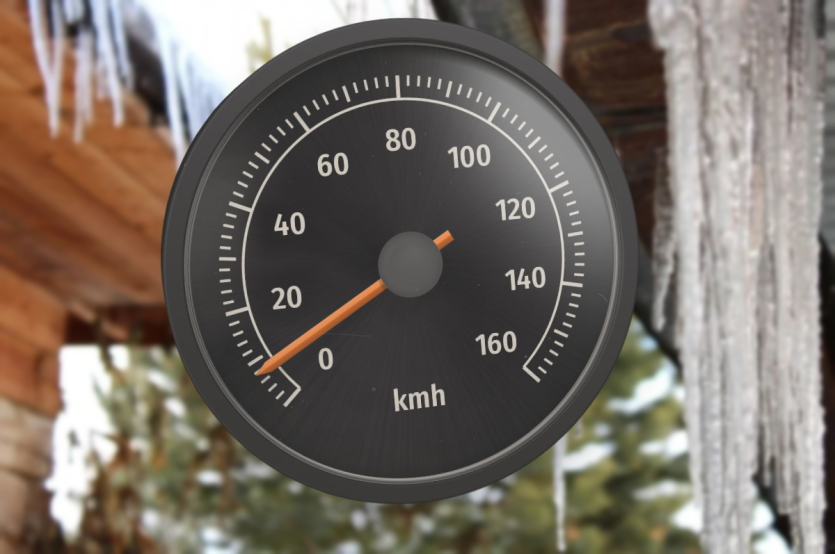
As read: {"value": 8, "unit": "km/h"}
